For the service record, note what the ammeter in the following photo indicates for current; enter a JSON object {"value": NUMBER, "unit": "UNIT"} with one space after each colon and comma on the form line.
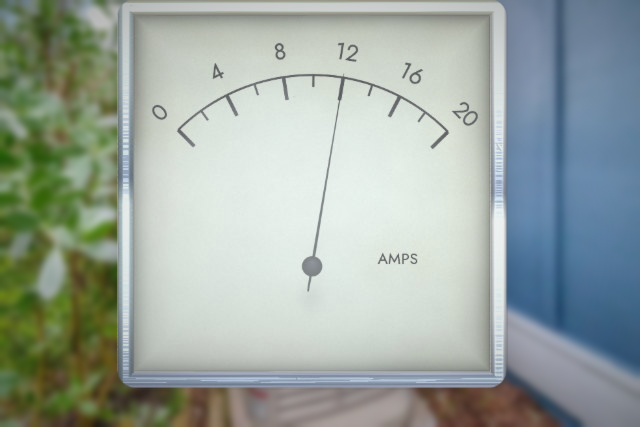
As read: {"value": 12, "unit": "A"}
